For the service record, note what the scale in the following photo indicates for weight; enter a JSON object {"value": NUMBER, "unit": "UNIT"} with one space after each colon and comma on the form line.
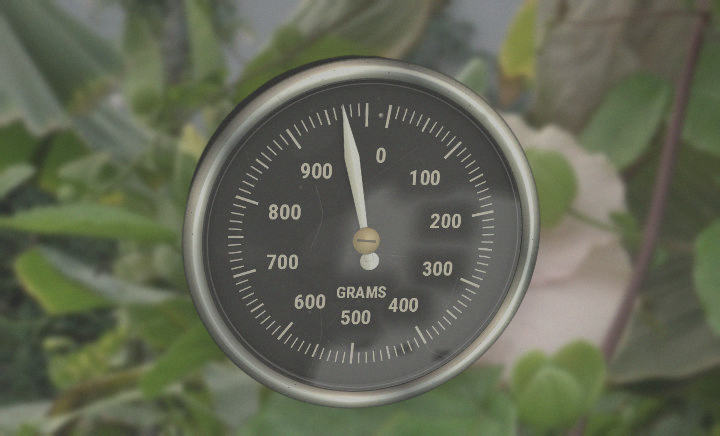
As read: {"value": 970, "unit": "g"}
